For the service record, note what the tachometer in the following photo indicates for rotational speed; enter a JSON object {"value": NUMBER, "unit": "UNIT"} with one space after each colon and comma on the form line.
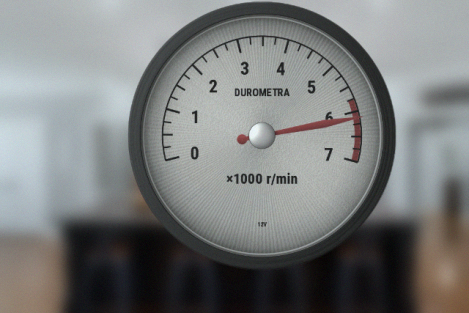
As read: {"value": 6125, "unit": "rpm"}
